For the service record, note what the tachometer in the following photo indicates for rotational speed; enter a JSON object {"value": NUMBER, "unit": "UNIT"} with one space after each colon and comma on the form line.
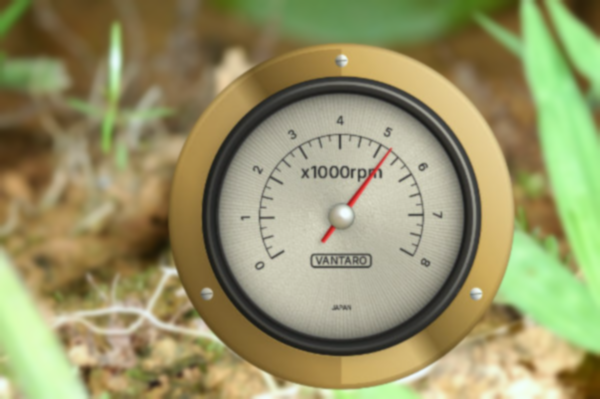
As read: {"value": 5250, "unit": "rpm"}
